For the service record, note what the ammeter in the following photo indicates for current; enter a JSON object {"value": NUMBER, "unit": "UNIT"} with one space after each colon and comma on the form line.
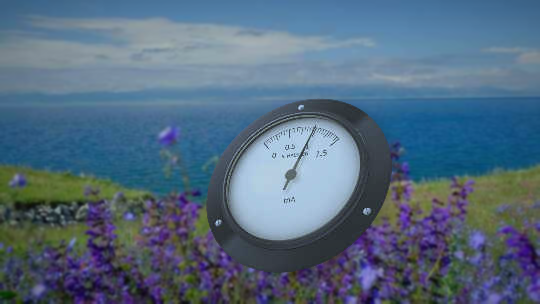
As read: {"value": 1, "unit": "mA"}
